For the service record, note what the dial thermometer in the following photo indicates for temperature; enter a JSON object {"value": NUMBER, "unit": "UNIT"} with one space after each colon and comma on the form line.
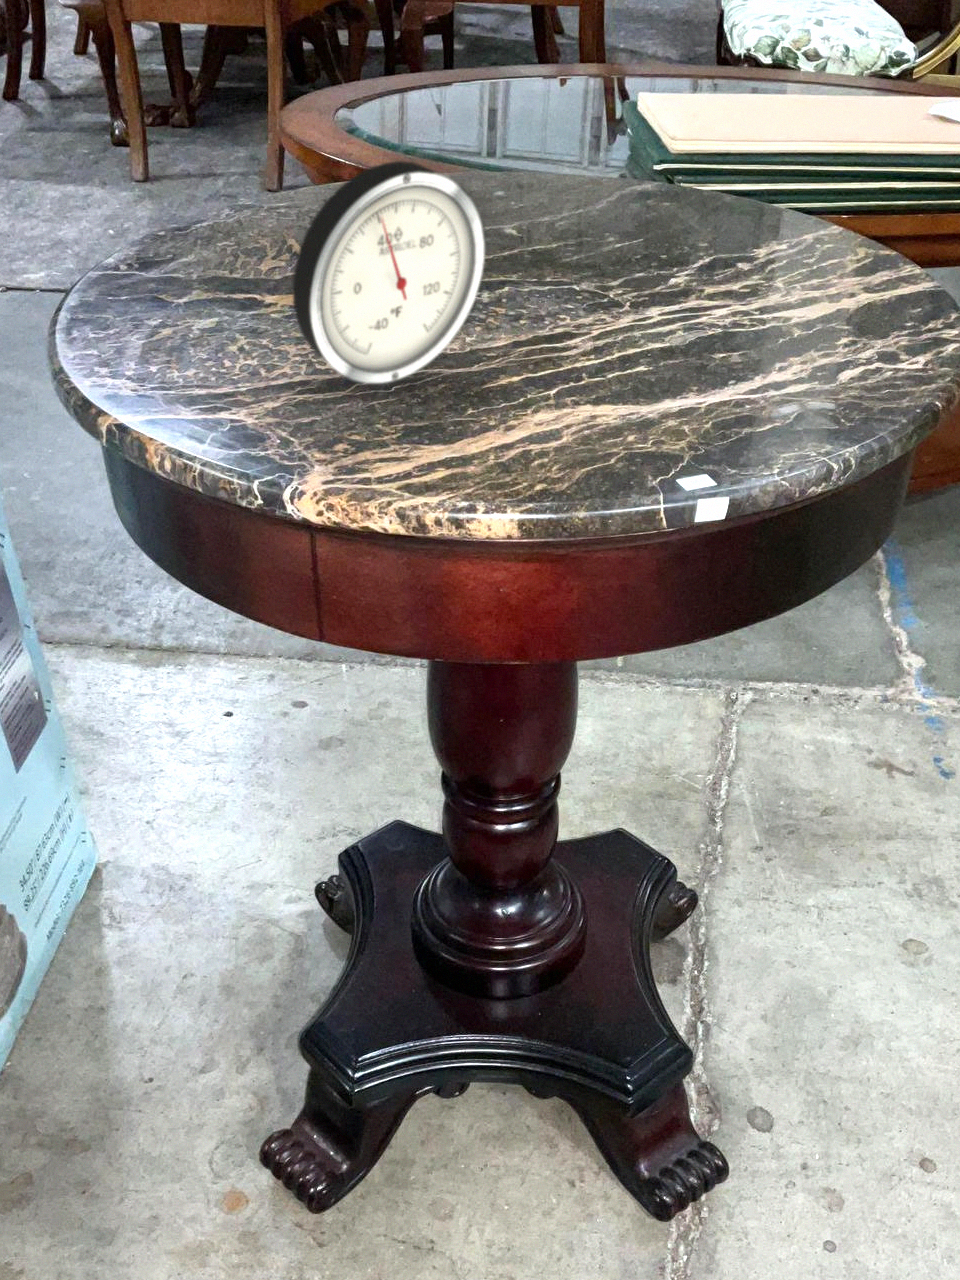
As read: {"value": 40, "unit": "°F"}
